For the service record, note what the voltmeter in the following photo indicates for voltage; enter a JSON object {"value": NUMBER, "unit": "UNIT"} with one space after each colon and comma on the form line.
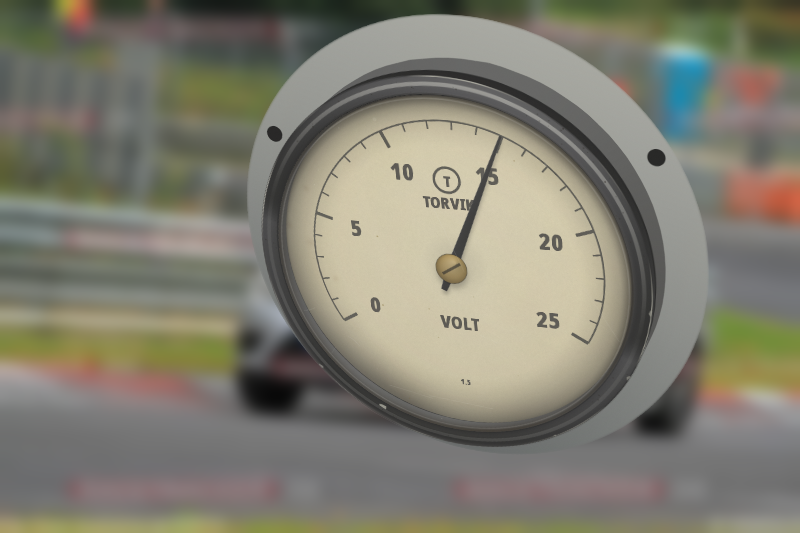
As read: {"value": 15, "unit": "V"}
